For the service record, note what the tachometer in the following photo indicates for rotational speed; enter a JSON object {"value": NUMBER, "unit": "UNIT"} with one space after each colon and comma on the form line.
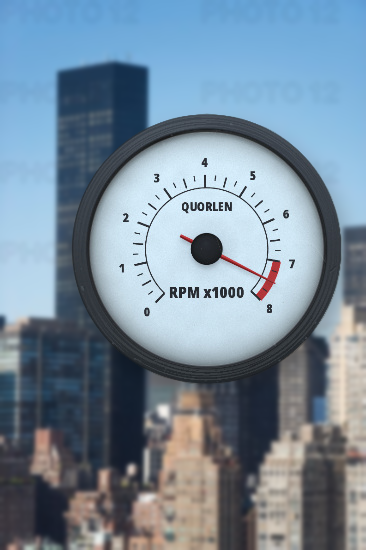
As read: {"value": 7500, "unit": "rpm"}
